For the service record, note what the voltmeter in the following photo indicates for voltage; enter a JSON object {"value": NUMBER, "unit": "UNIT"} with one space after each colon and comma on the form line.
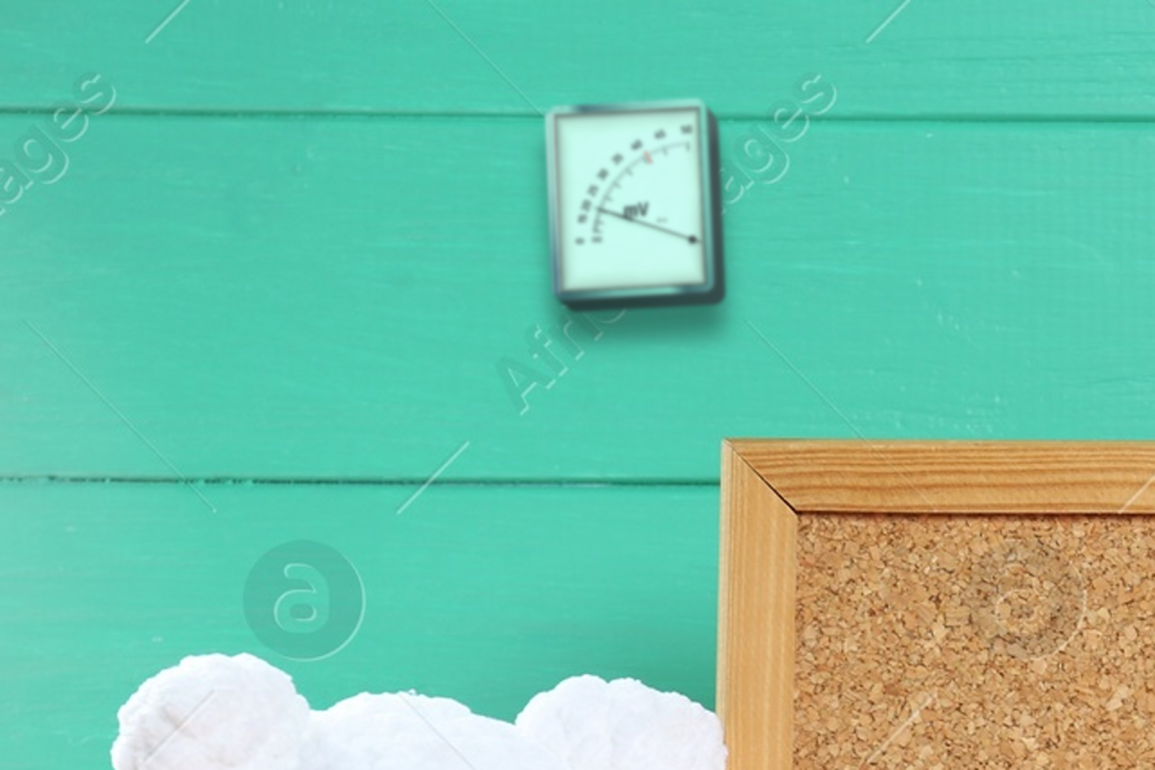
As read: {"value": 20, "unit": "mV"}
